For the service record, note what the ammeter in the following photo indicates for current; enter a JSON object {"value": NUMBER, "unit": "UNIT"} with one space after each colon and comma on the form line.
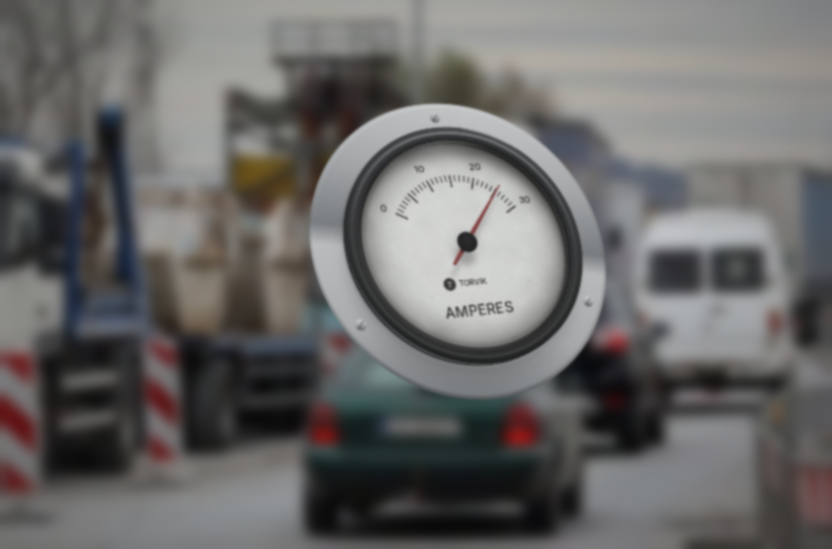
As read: {"value": 25, "unit": "A"}
